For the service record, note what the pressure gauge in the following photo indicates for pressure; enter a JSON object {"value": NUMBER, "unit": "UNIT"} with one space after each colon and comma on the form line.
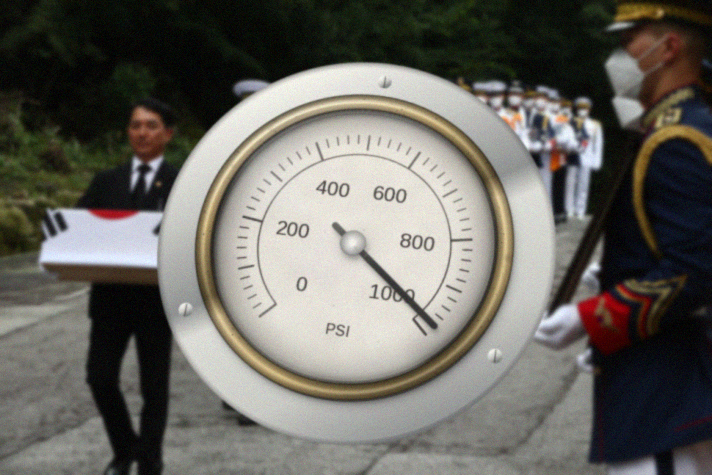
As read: {"value": 980, "unit": "psi"}
